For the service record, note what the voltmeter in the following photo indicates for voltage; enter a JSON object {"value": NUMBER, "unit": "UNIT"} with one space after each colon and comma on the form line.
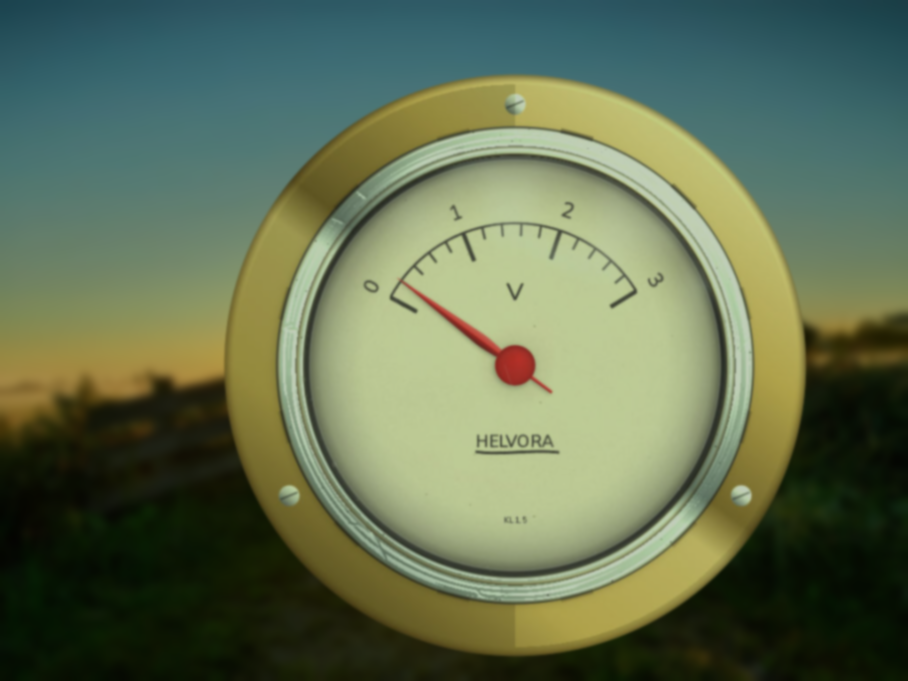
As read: {"value": 0.2, "unit": "V"}
